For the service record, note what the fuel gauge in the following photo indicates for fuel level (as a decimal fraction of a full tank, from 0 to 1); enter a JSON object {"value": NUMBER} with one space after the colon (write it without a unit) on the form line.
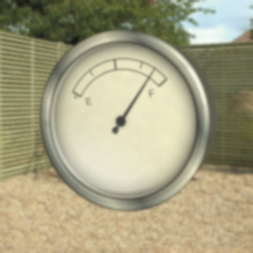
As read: {"value": 0.875}
